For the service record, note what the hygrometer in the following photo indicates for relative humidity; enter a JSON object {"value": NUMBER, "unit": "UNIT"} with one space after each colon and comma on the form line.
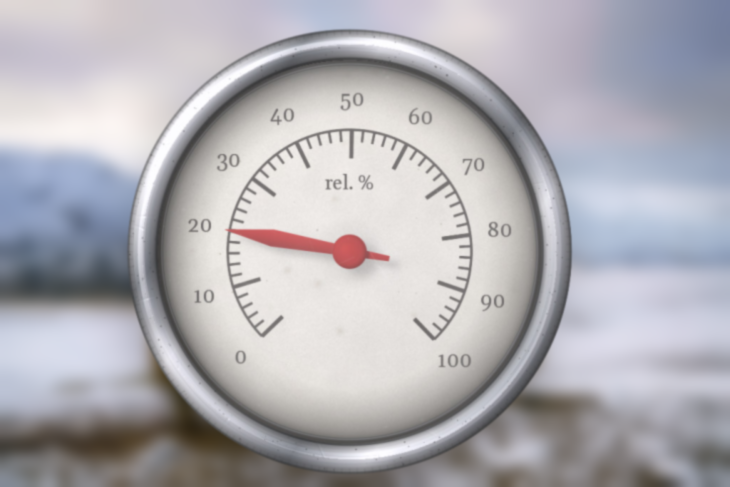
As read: {"value": 20, "unit": "%"}
